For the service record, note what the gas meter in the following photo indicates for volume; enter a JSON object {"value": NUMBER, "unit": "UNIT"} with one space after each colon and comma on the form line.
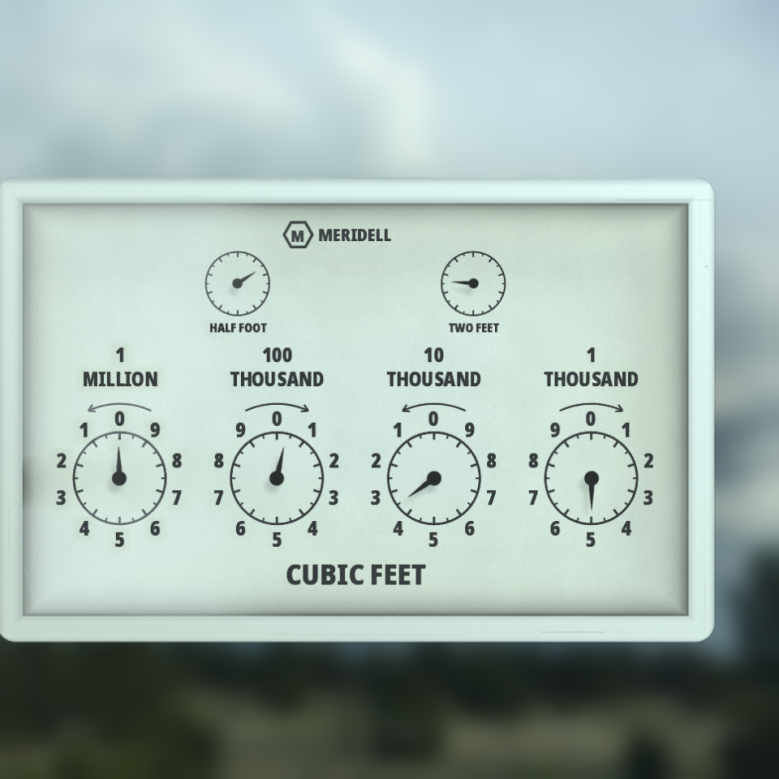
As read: {"value": 3500, "unit": "ft³"}
